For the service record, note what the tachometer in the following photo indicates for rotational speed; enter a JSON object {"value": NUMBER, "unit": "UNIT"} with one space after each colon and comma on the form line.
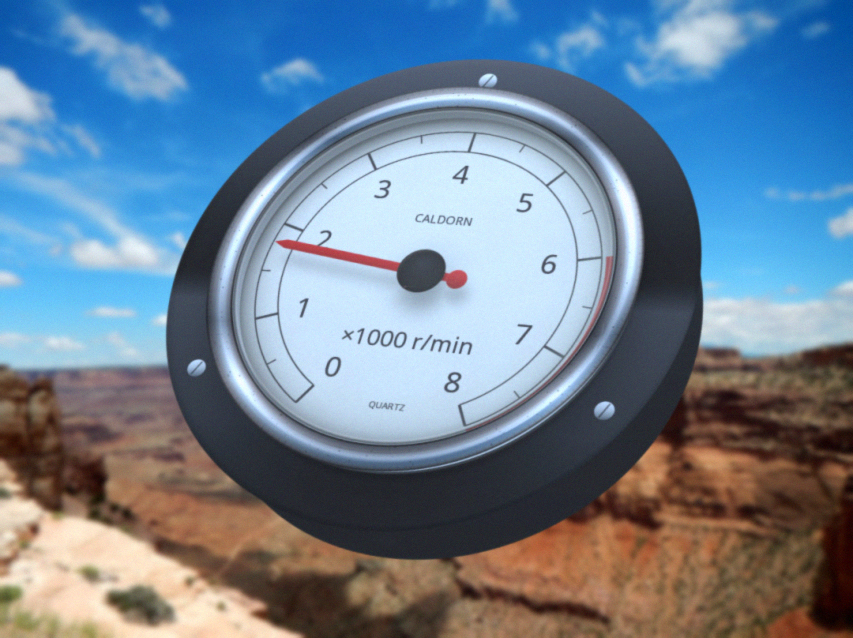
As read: {"value": 1750, "unit": "rpm"}
